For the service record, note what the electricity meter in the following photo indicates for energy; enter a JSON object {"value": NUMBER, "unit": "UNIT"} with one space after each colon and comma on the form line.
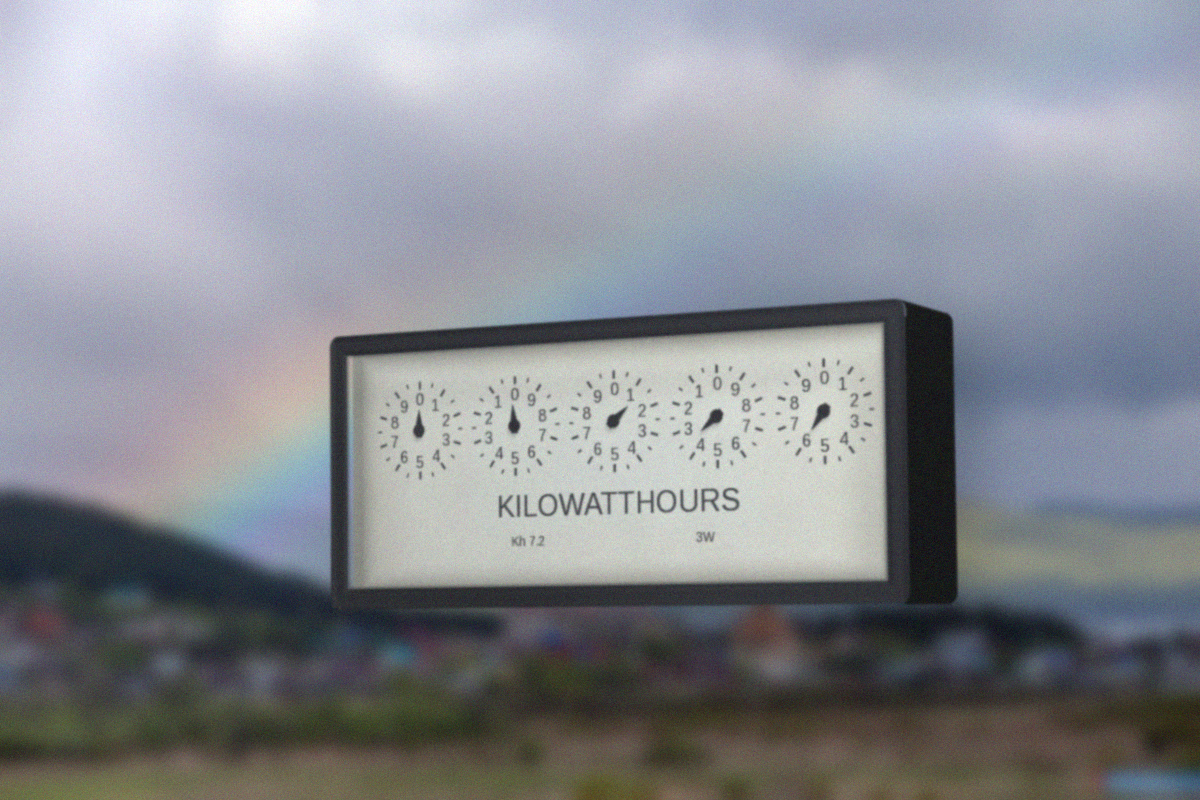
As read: {"value": 136, "unit": "kWh"}
